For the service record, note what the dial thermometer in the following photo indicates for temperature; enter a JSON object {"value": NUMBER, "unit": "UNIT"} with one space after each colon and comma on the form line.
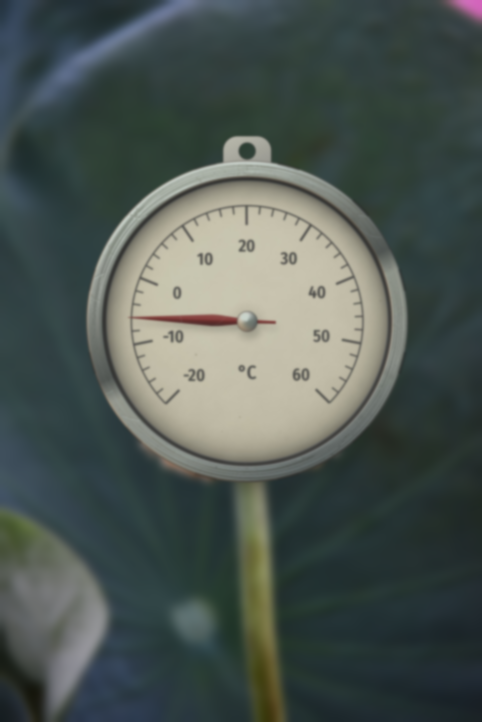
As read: {"value": -6, "unit": "°C"}
